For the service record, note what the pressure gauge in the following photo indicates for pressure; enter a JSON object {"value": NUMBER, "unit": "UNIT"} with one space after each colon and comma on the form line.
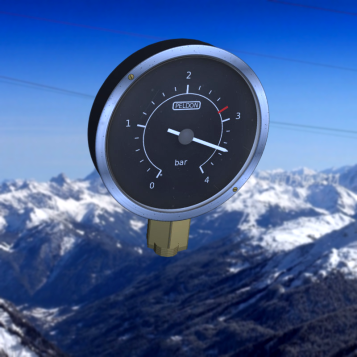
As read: {"value": 3.5, "unit": "bar"}
